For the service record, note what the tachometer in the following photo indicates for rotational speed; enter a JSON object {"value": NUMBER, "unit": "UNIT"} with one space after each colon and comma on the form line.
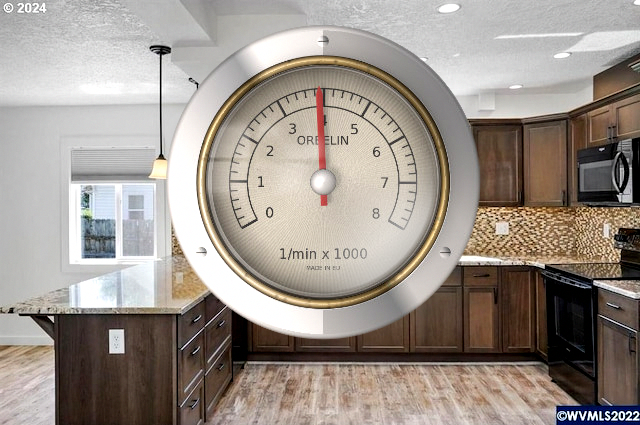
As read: {"value": 3900, "unit": "rpm"}
